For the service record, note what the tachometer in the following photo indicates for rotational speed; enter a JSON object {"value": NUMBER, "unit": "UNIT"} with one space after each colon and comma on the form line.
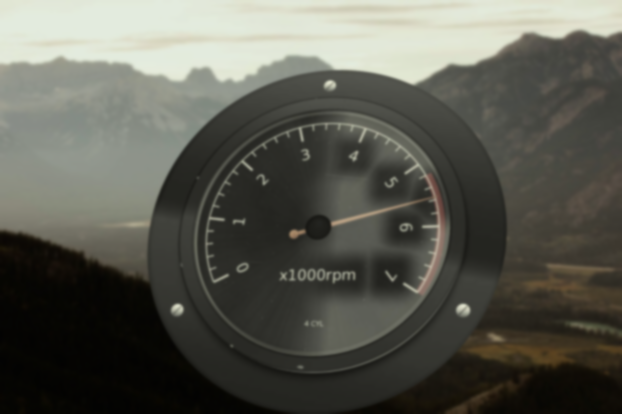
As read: {"value": 5600, "unit": "rpm"}
